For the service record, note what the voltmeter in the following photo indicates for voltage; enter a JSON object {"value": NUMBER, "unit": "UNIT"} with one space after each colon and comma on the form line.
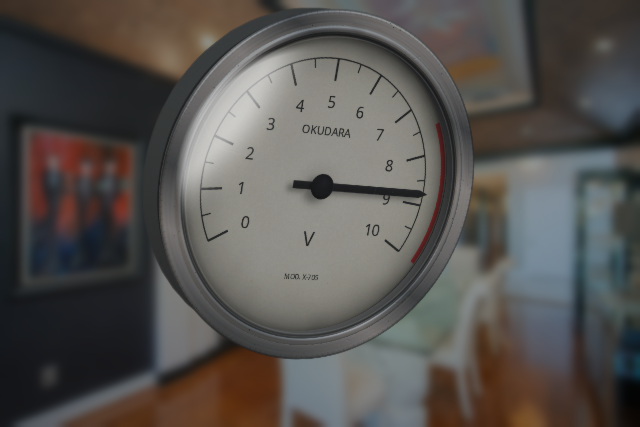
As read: {"value": 8.75, "unit": "V"}
